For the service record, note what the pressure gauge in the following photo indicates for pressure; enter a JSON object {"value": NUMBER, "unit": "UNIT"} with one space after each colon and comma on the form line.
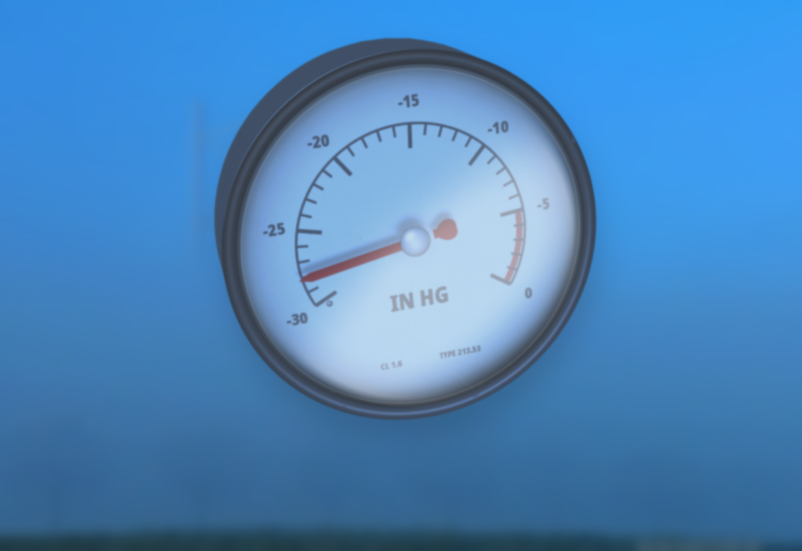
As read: {"value": -28, "unit": "inHg"}
